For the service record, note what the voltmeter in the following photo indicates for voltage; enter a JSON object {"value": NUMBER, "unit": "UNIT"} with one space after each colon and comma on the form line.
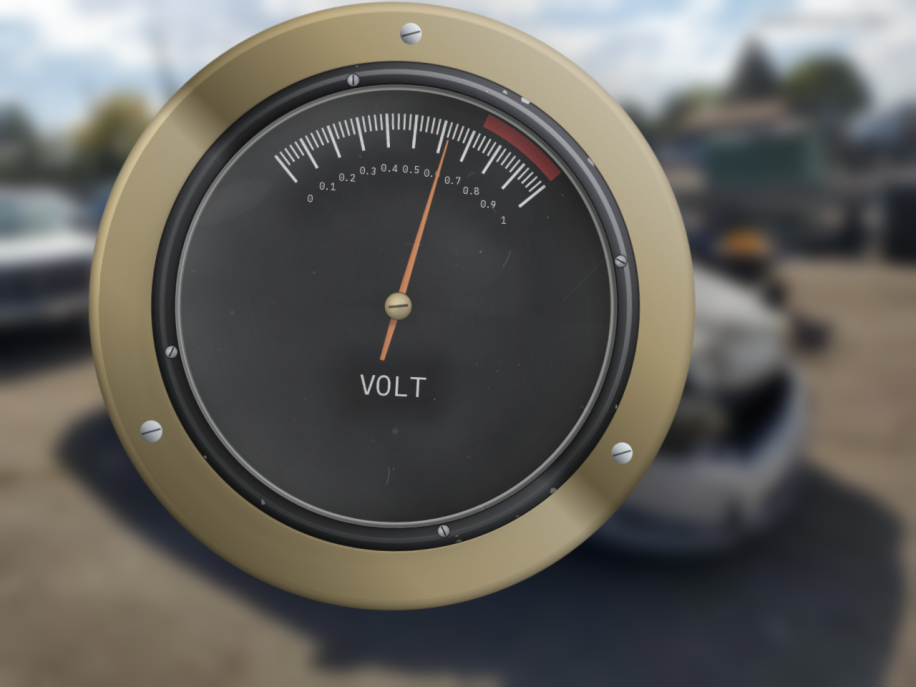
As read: {"value": 0.62, "unit": "V"}
